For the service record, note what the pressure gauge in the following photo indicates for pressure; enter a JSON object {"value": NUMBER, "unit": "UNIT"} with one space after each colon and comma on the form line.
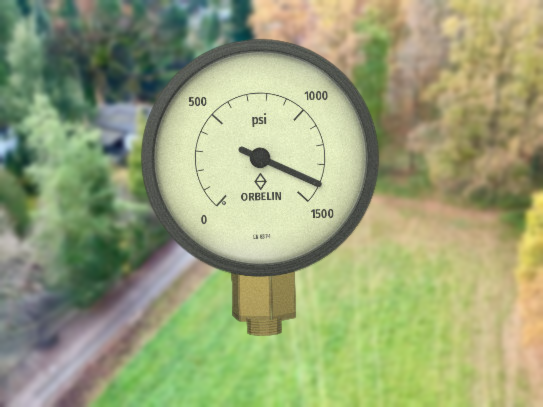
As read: {"value": 1400, "unit": "psi"}
